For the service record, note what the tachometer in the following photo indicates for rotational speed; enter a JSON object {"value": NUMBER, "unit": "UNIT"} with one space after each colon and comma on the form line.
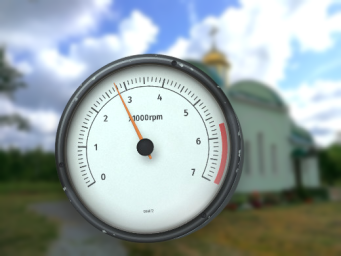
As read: {"value": 2800, "unit": "rpm"}
